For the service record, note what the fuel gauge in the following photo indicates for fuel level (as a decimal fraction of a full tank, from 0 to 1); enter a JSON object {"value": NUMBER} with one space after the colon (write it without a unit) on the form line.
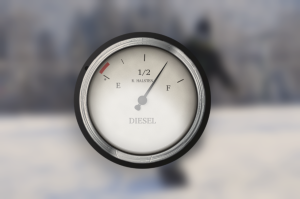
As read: {"value": 0.75}
